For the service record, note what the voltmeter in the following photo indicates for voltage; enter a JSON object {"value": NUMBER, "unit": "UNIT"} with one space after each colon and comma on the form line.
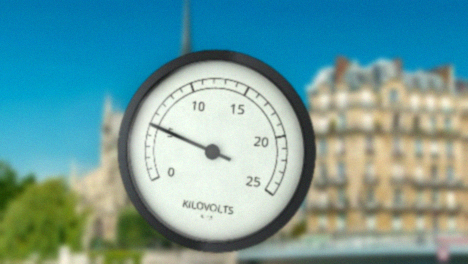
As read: {"value": 5, "unit": "kV"}
